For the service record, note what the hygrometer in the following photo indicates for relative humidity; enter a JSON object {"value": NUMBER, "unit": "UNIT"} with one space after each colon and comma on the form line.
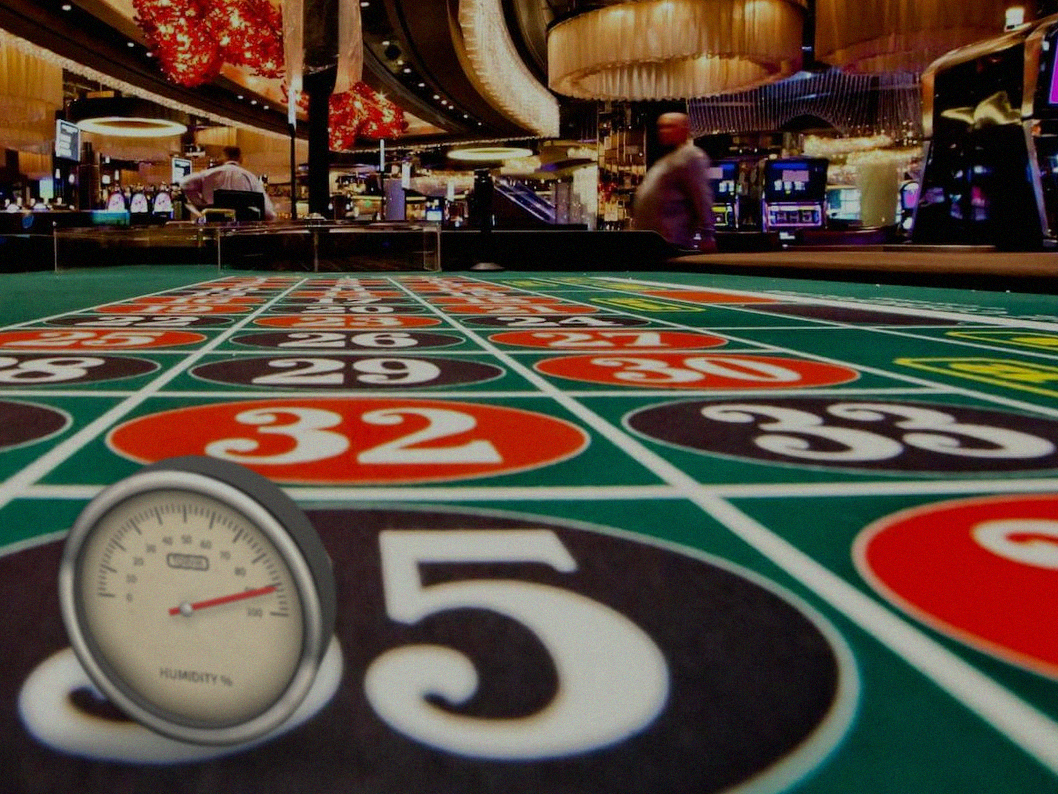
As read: {"value": 90, "unit": "%"}
